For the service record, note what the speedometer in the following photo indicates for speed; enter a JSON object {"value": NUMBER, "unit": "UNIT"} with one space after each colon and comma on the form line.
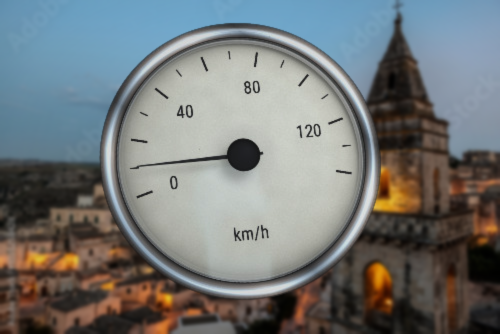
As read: {"value": 10, "unit": "km/h"}
